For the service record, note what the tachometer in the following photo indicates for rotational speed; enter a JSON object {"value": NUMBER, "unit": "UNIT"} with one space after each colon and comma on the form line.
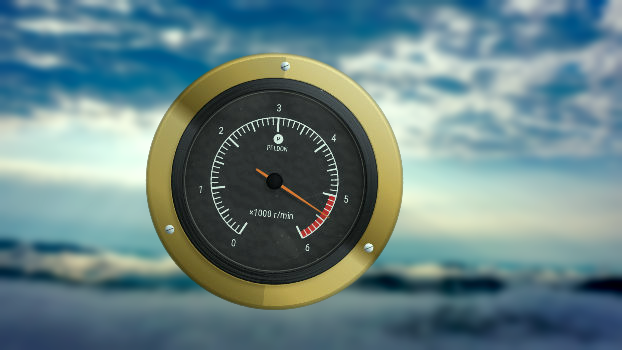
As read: {"value": 5400, "unit": "rpm"}
